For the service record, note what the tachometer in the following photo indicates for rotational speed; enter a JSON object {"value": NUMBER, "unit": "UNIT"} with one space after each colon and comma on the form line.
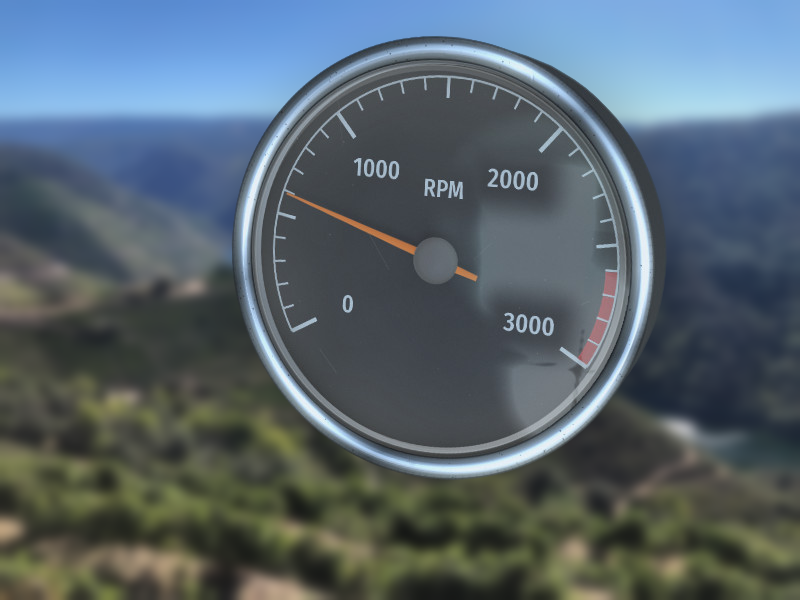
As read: {"value": 600, "unit": "rpm"}
